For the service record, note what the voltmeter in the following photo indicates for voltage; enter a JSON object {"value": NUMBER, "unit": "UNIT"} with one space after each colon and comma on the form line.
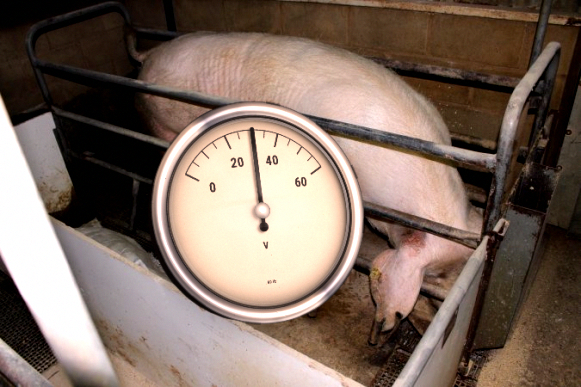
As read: {"value": 30, "unit": "V"}
